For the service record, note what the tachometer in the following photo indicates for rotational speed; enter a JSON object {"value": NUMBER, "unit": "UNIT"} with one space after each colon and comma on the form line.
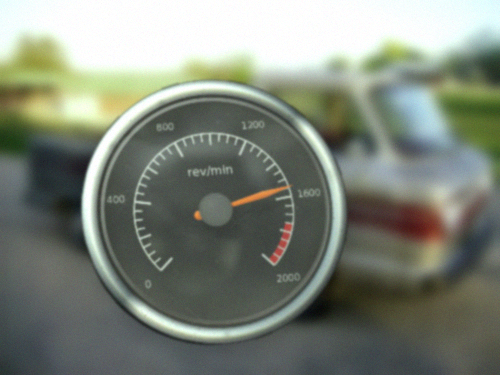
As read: {"value": 1550, "unit": "rpm"}
